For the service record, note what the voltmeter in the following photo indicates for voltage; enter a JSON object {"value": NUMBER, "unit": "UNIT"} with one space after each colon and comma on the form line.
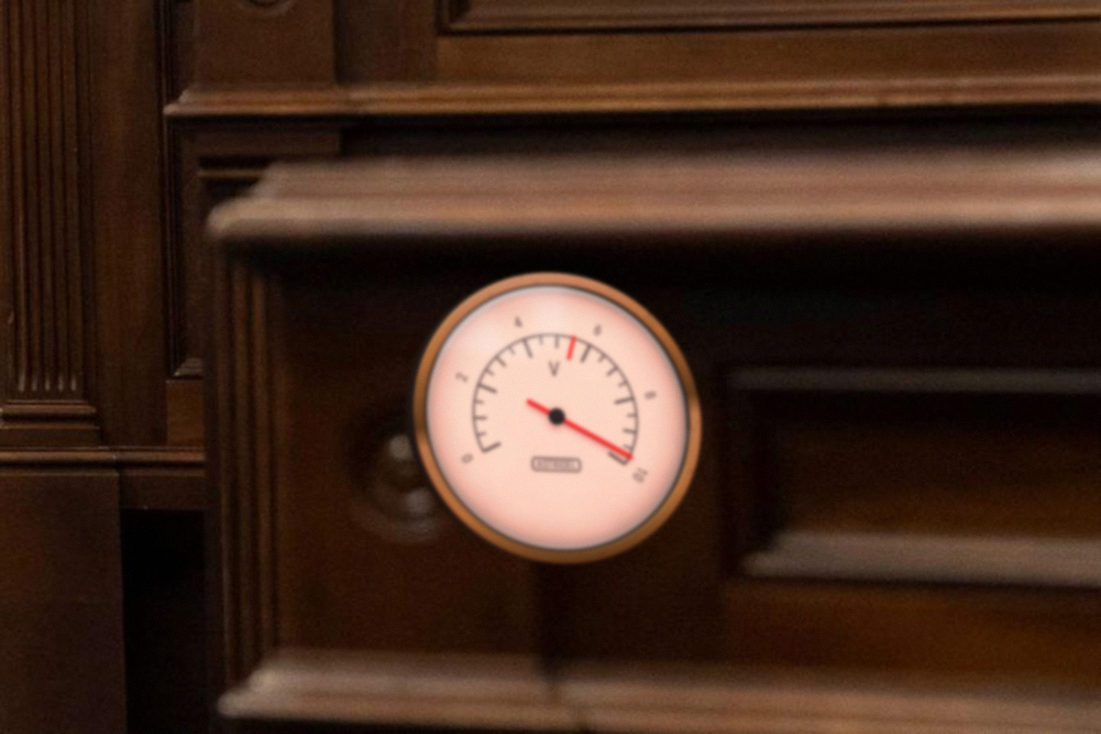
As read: {"value": 9.75, "unit": "V"}
